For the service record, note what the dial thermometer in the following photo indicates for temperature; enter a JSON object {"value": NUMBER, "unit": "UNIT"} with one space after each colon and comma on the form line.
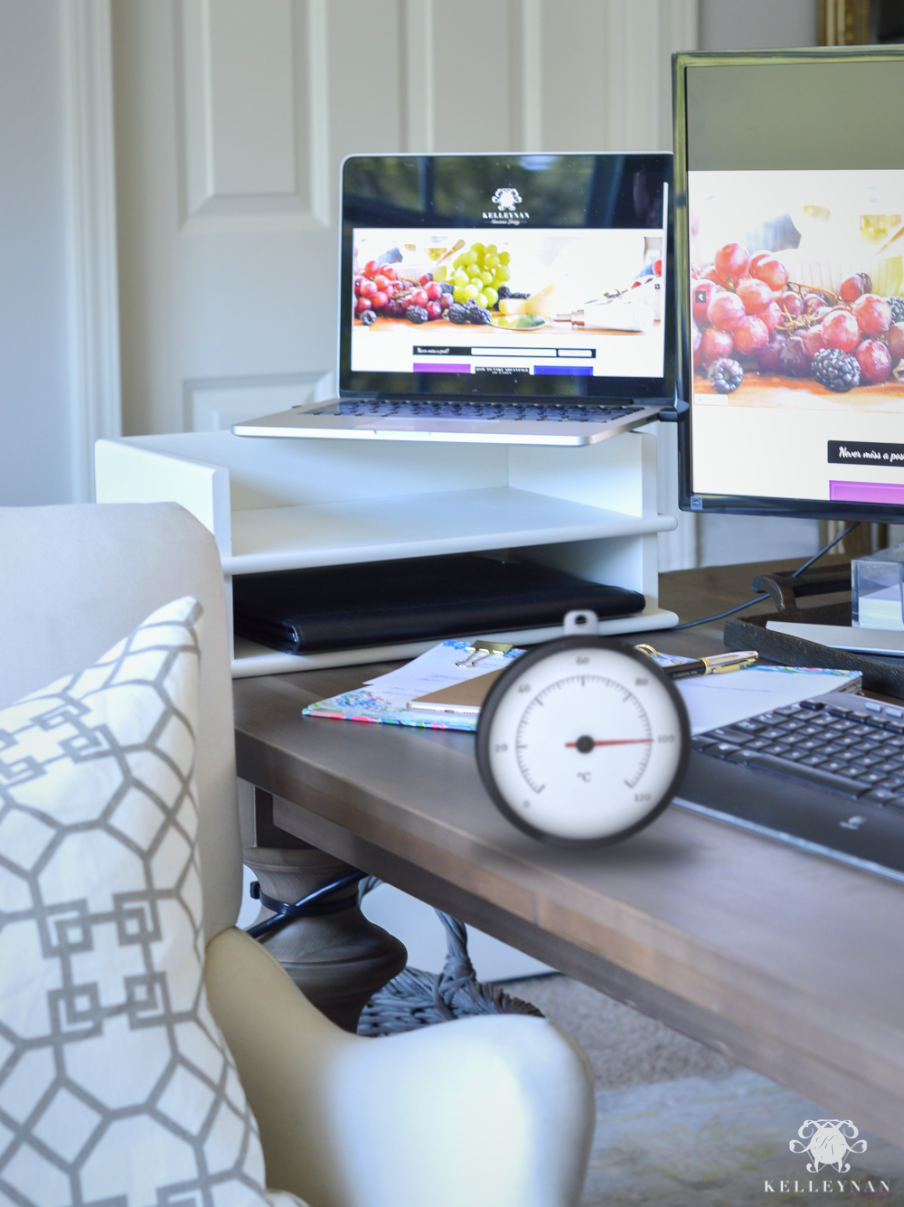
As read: {"value": 100, "unit": "°C"}
